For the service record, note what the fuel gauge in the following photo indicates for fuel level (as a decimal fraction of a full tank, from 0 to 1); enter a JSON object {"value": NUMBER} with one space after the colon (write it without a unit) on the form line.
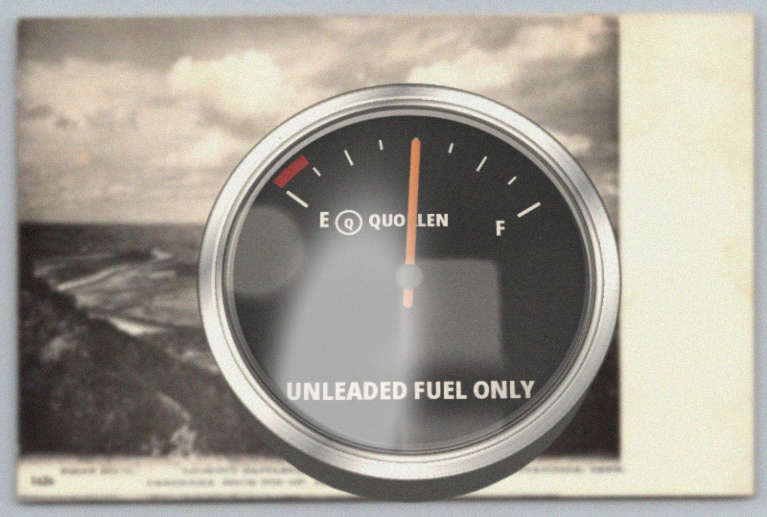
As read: {"value": 0.5}
